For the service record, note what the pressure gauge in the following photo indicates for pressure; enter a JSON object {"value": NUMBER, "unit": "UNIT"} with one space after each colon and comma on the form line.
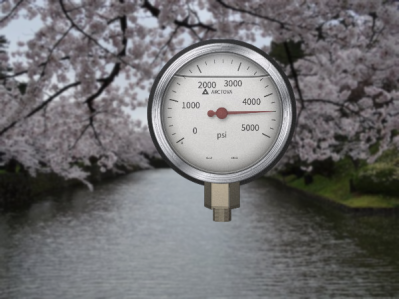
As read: {"value": 4400, "unit": "psi"}
